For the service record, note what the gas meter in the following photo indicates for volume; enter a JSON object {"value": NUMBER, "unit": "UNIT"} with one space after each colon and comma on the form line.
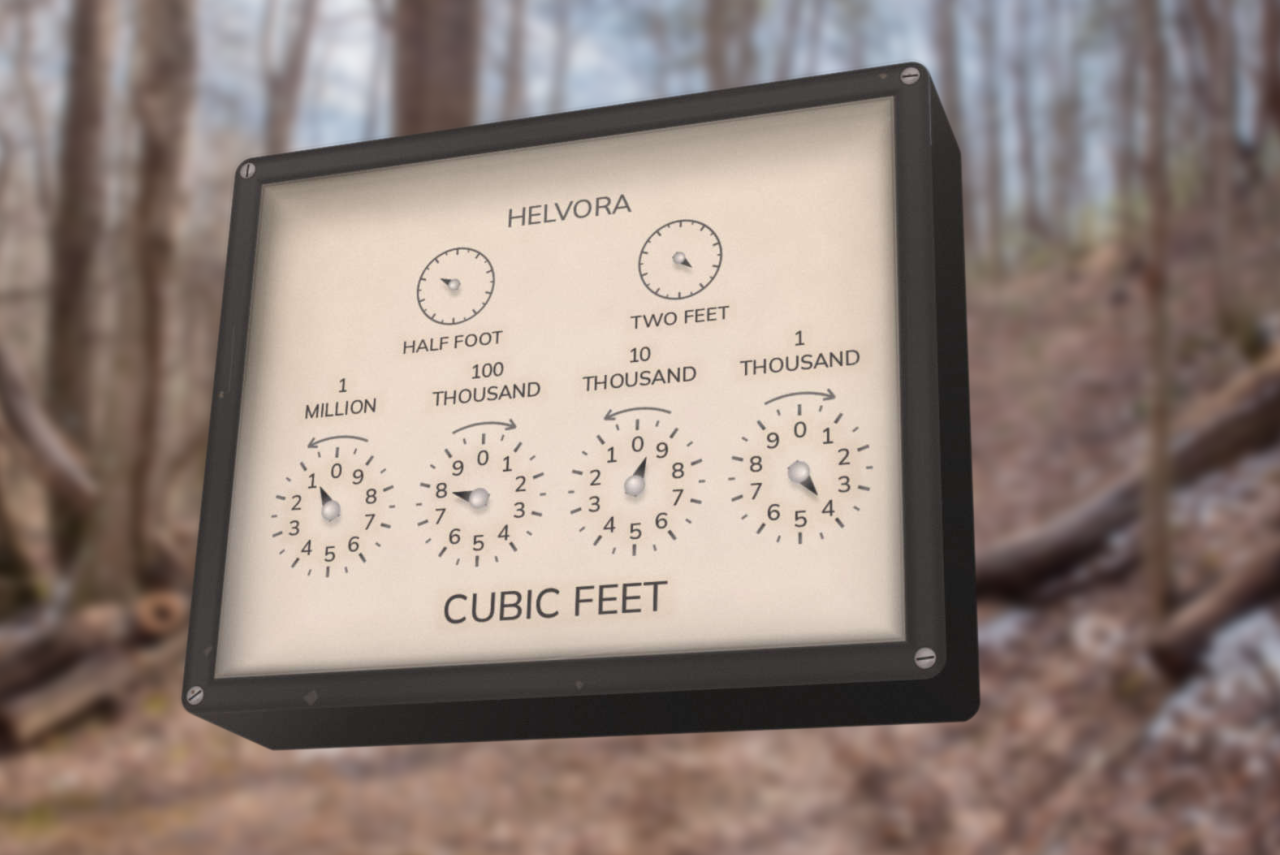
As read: {"value": 79400, "unit": "ft³"}
